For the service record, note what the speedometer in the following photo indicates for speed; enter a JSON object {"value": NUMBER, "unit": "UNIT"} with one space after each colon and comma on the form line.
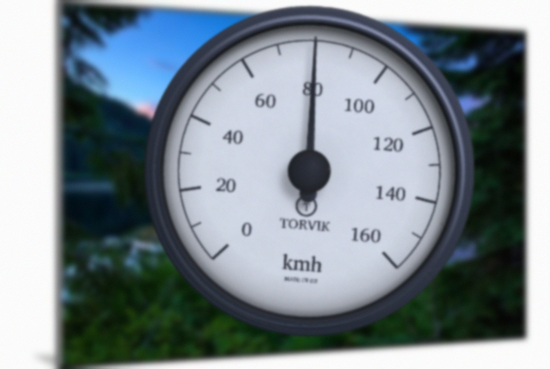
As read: {"value": 80, "unit": "km/h"}
